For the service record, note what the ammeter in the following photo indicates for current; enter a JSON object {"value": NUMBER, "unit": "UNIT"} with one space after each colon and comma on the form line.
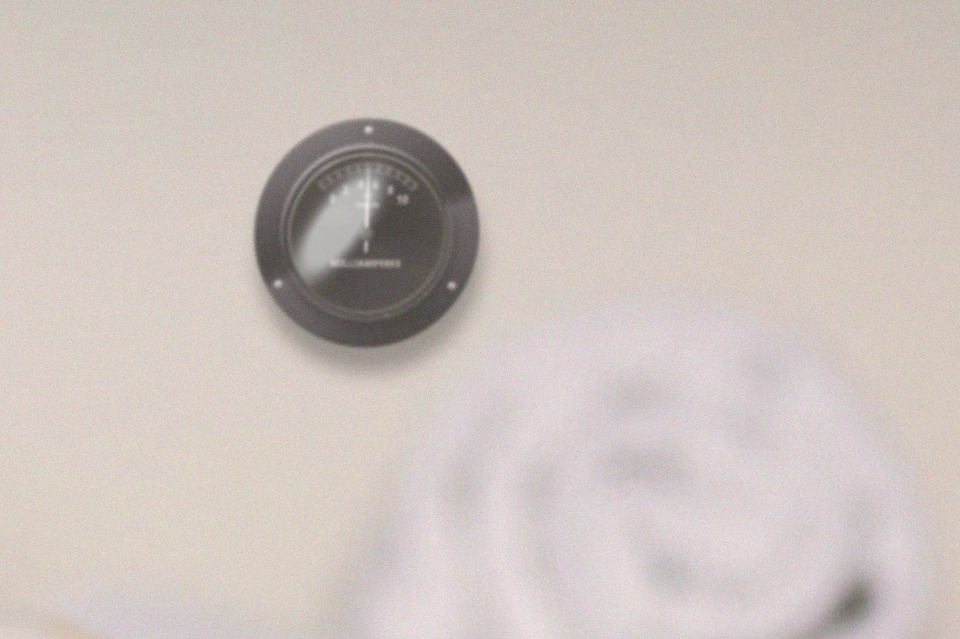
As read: {"value": 5, "unit": "mA"}
